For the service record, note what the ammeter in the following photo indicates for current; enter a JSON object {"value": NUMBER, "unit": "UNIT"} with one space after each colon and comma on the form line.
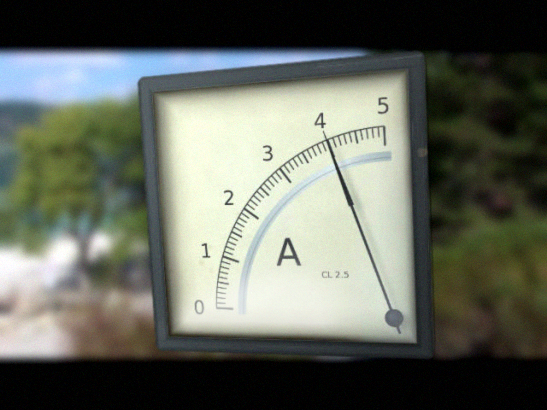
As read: {"value": 4, "unit": "A"}
